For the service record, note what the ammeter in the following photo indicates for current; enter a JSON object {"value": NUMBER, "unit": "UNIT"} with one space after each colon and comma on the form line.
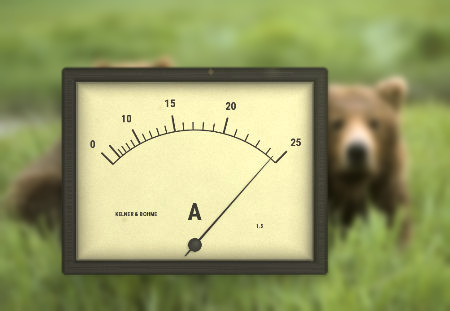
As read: {"value": 24.5, "unit": "A"}
